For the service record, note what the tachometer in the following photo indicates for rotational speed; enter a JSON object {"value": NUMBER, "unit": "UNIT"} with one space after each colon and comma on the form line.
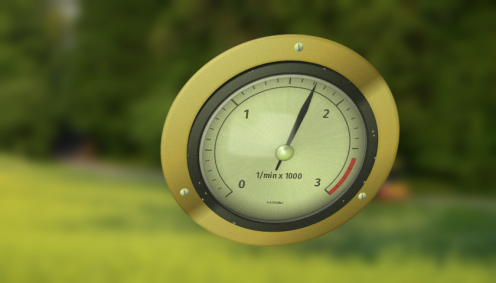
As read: {"value": 1700, "unit": "rpm"}
